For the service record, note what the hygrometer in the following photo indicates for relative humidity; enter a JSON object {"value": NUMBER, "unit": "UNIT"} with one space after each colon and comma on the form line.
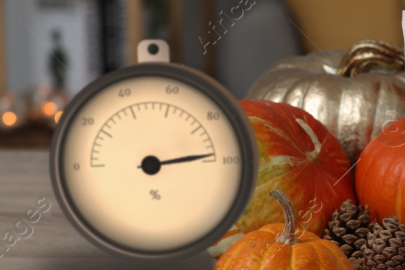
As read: {"value": 96, "unit": "%"}
